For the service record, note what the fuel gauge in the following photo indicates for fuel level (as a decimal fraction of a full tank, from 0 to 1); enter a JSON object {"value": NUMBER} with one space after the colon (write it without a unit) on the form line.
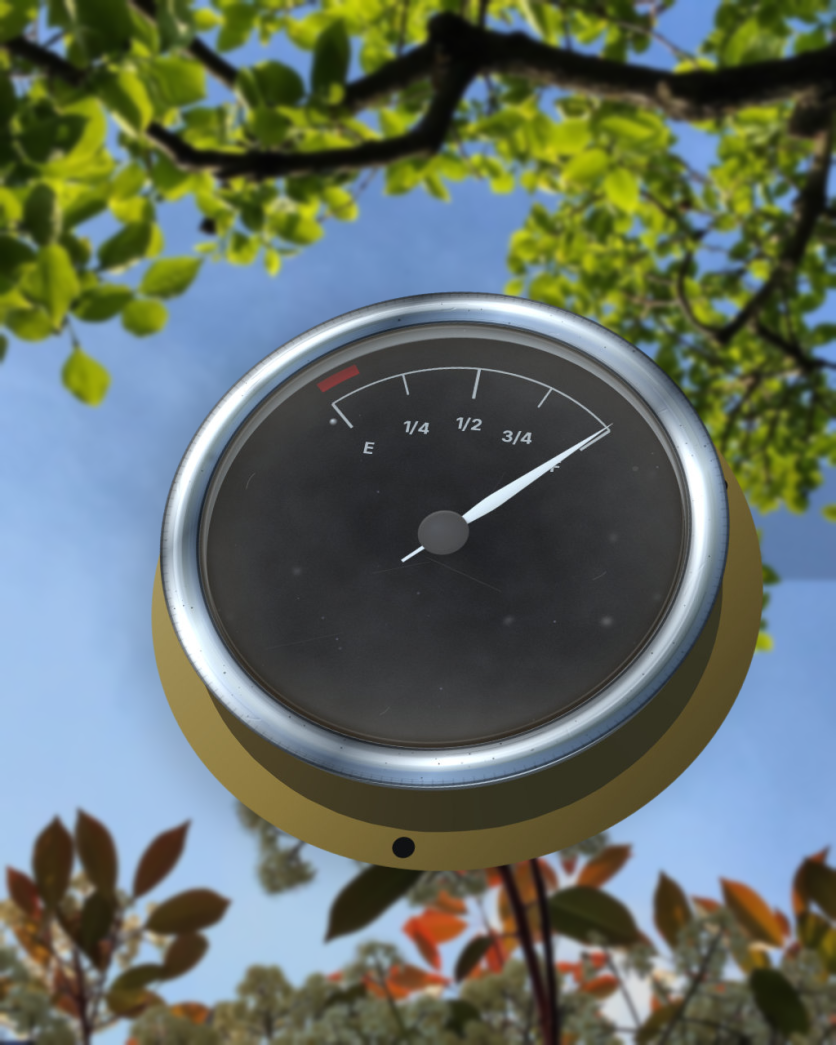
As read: {"value": 1}
